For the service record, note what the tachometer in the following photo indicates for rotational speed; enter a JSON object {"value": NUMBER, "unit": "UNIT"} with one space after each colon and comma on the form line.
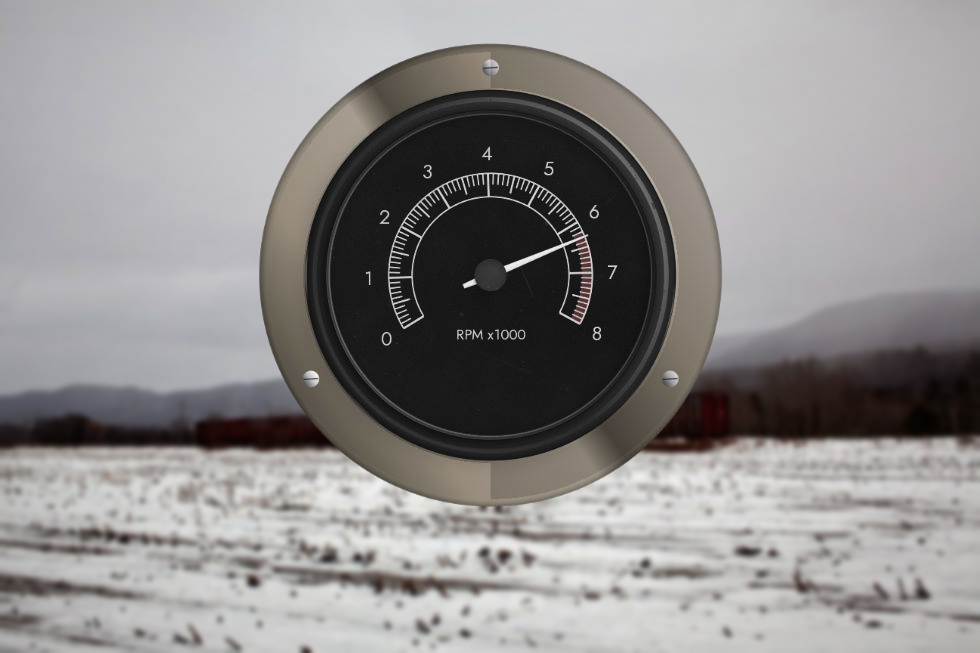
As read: {"value": 6300, "unit": "rpm"}
